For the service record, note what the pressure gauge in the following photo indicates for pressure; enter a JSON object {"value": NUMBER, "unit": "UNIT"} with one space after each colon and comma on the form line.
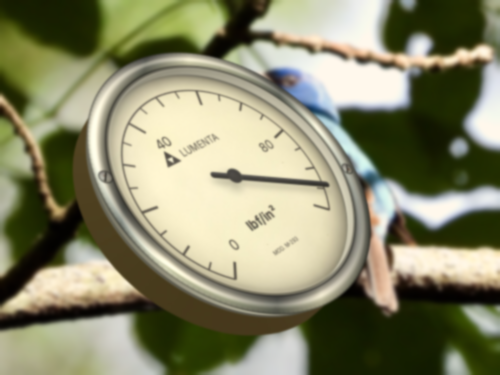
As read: {"value": 95, "unit": "psi"}
